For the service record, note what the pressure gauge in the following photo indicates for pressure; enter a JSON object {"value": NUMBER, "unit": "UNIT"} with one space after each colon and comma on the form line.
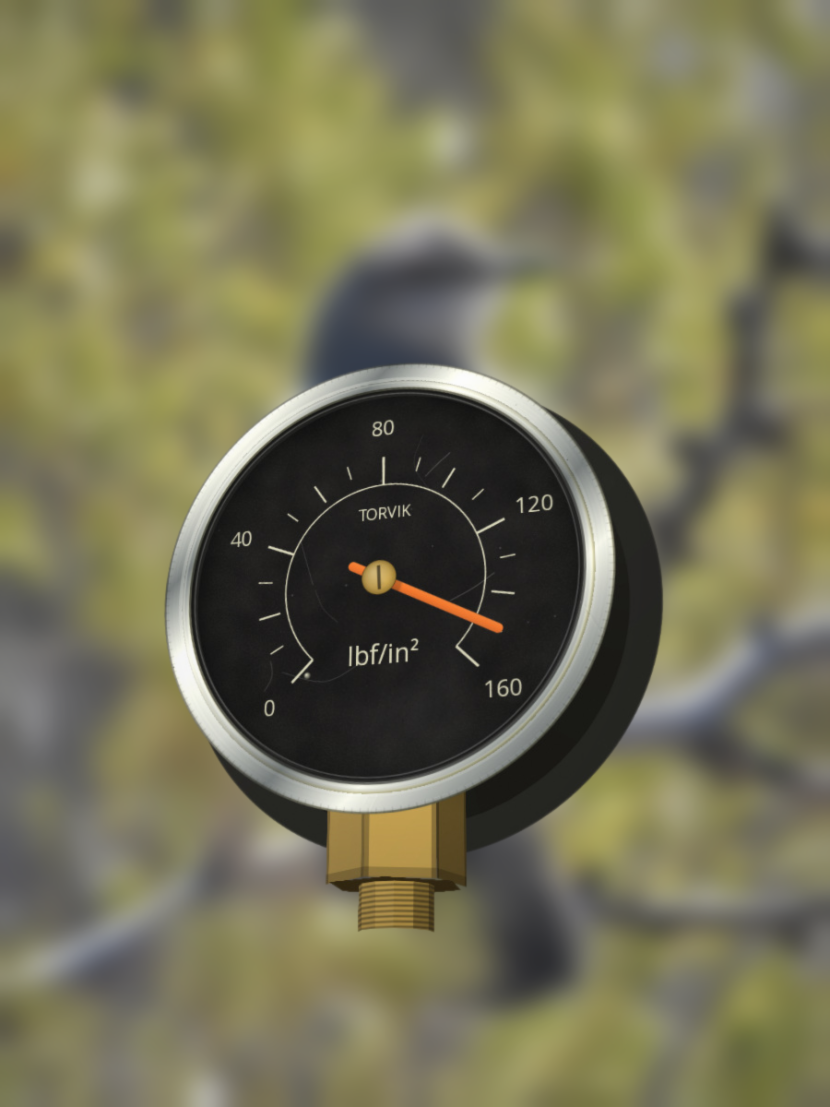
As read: {"value": 150, "unit": "psi"}
